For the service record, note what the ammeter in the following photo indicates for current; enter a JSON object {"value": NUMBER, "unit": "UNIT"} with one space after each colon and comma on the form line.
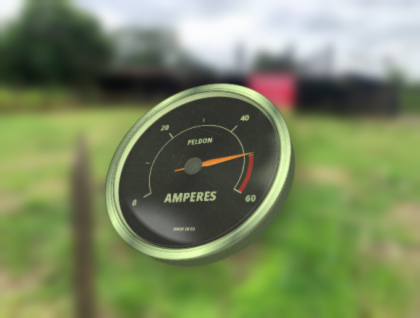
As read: {"value": 50, "unit": "A"}
